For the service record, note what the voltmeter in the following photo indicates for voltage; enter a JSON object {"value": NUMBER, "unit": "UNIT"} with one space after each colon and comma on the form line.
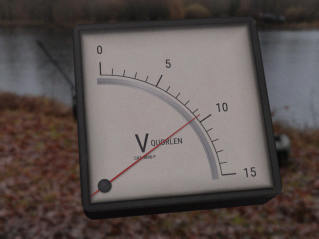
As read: {"value": 9.5, "unit": "V"}
